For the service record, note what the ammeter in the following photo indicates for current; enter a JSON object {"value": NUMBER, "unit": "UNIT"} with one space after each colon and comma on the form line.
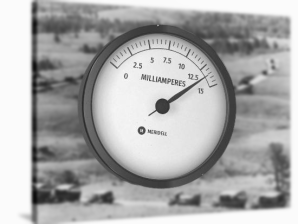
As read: {"value": 13.5, "unit": "mA"}
